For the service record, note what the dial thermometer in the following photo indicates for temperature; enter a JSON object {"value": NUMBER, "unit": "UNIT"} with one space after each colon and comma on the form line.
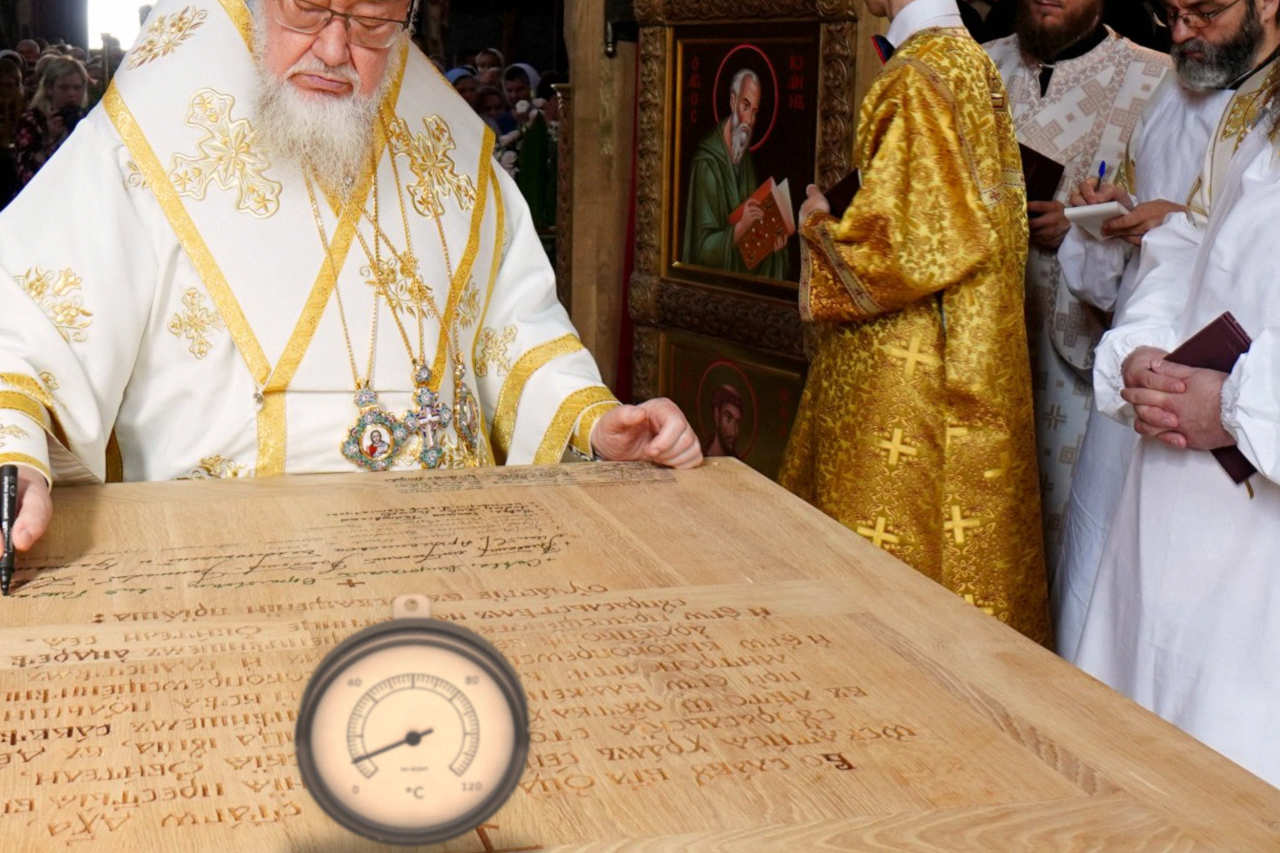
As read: {"value": 10, "unit": "°C"}
